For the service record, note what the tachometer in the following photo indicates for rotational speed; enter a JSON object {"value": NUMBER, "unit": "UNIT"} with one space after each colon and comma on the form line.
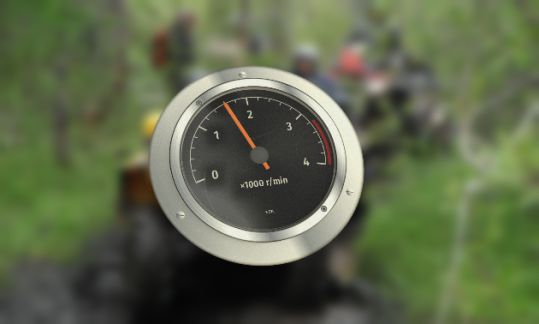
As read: {"value": 1600, "unit": "rpm"}
